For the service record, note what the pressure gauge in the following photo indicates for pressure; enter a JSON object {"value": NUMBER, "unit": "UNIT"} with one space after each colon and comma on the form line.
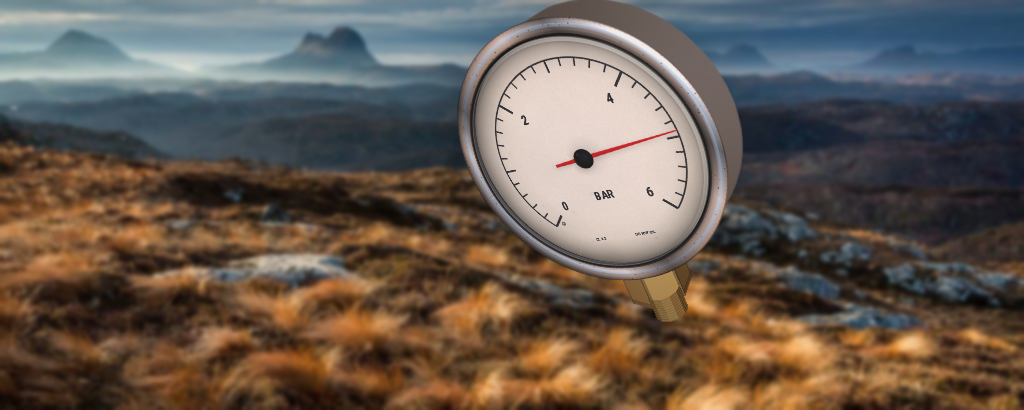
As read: {"value": 4.9, "unit": "bar"}
